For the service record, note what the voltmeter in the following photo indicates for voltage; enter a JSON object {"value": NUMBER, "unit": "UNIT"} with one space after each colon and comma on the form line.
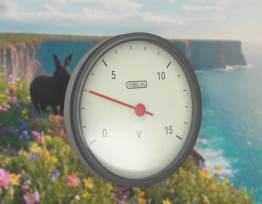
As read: {"value": 3, "unit": "V"}
